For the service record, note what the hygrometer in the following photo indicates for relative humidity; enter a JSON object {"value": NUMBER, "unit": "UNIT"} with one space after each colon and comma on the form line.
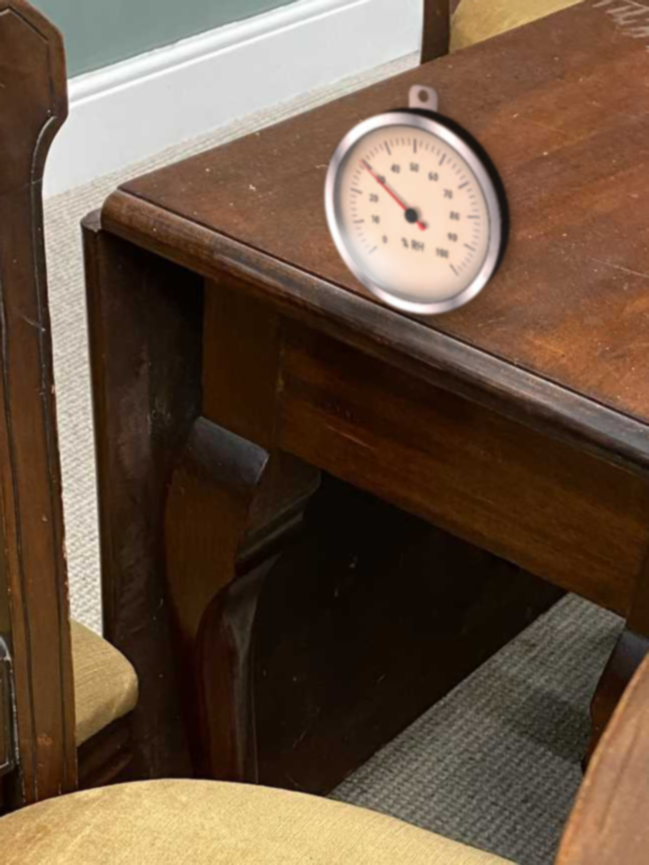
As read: {"value": 30, "unit": "%"}
